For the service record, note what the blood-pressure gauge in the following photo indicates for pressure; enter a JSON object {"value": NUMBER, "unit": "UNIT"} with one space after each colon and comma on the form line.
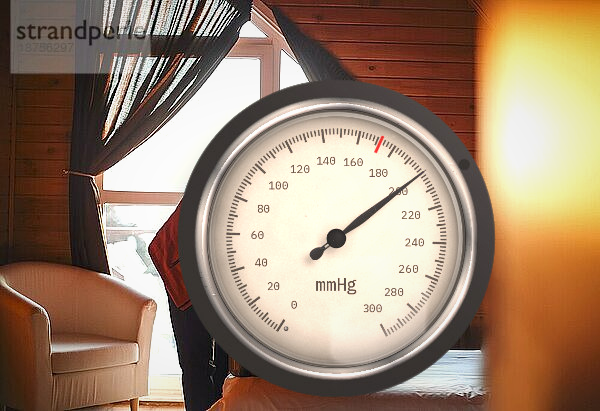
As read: {"value": 200, "unit": "mmHg"}
